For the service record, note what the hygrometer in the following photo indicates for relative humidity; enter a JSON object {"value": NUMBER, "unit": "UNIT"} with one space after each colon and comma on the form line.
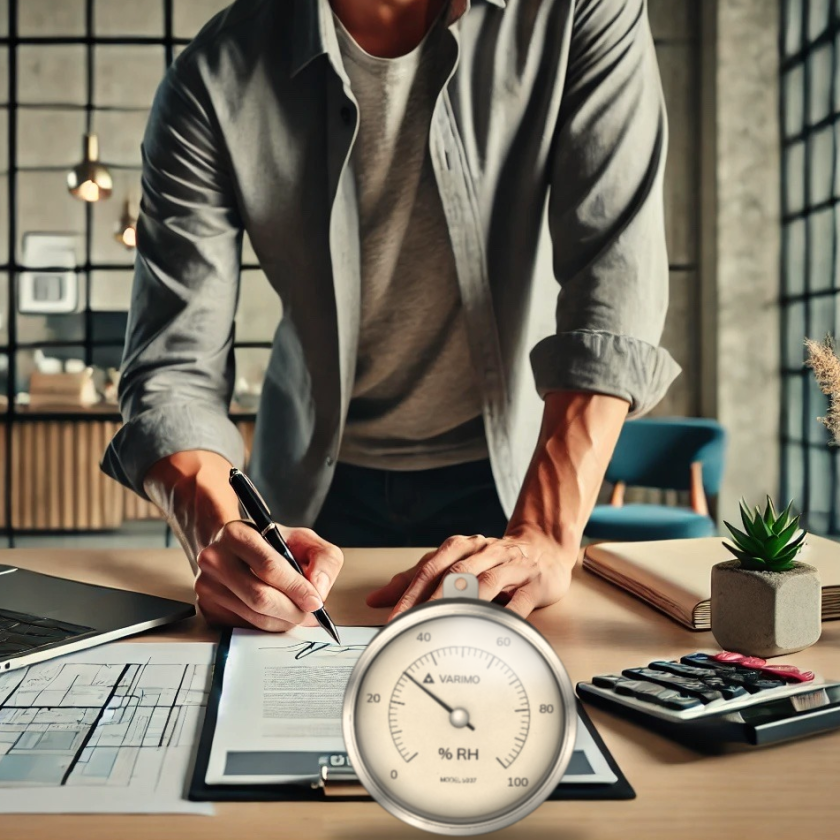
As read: {"value": 30, "unit": "%"}
